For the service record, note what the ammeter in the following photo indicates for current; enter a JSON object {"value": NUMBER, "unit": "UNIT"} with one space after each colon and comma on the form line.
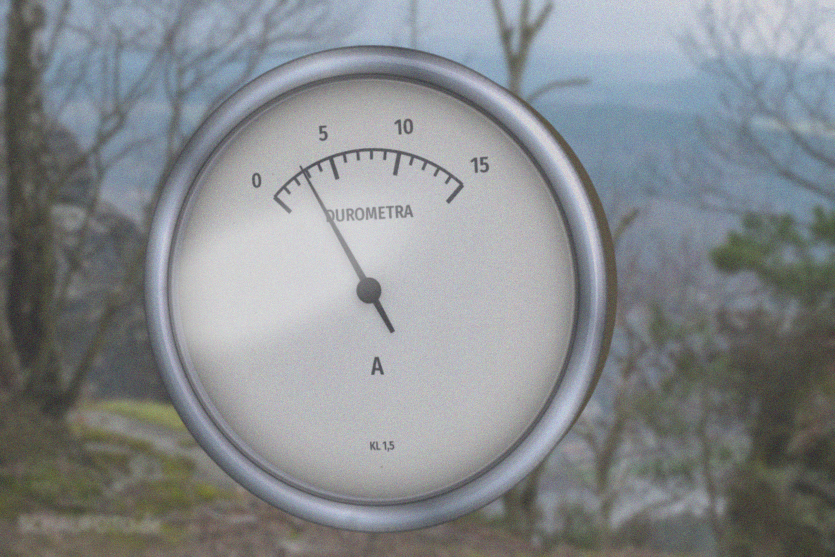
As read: {"value": 3, "unit": "A"}
